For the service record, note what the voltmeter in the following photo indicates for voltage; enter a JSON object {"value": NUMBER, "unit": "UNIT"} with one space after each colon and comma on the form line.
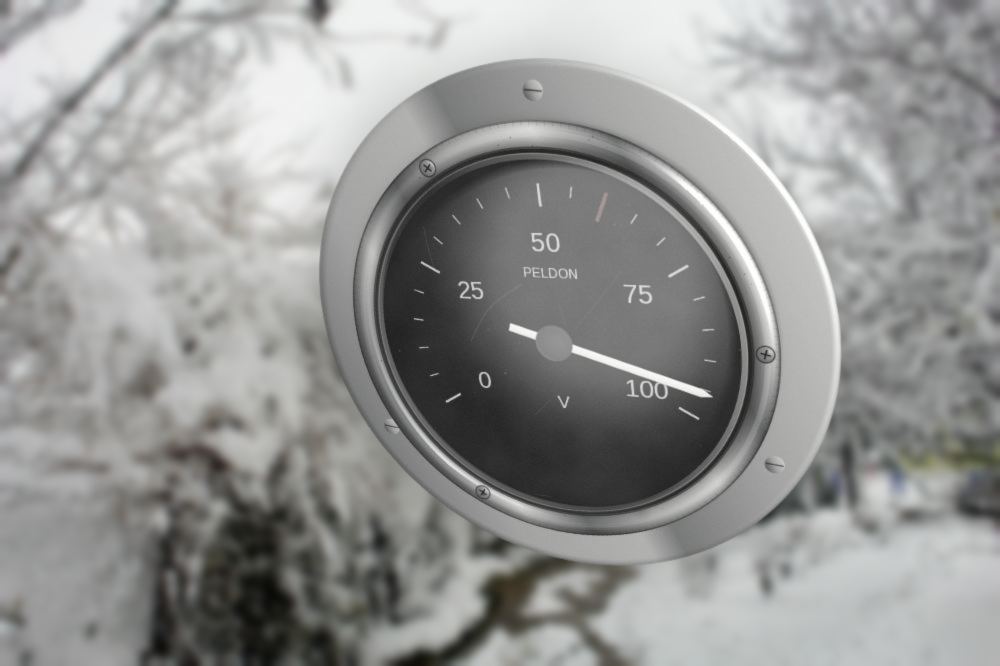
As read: {"value": 95, "unit": "V"}
